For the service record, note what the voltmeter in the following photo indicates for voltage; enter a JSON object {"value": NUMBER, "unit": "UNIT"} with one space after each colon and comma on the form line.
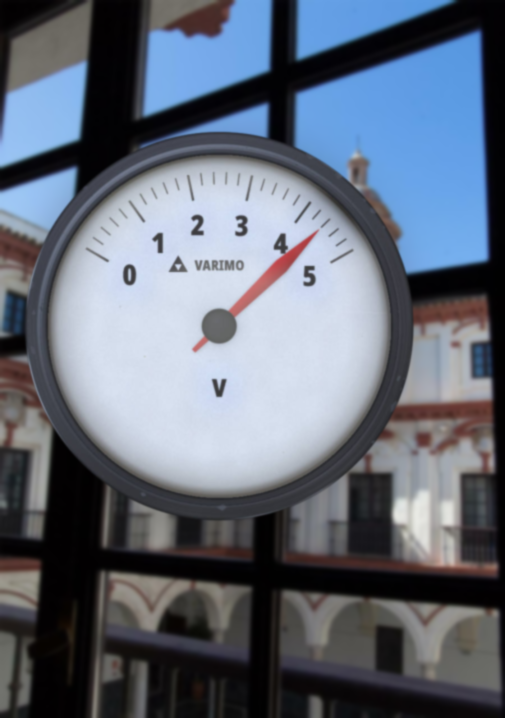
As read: {"value": 4.4, "unit": "V"}
